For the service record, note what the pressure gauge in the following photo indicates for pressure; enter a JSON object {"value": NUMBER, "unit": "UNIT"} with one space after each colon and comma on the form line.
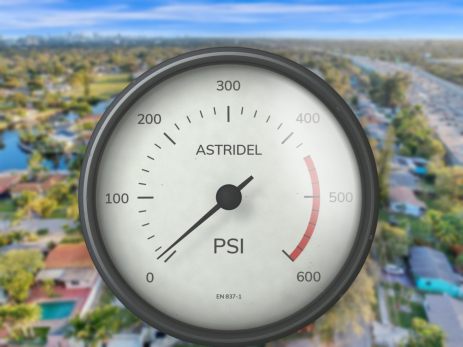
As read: {"value": 10, "unit": "psi"}
